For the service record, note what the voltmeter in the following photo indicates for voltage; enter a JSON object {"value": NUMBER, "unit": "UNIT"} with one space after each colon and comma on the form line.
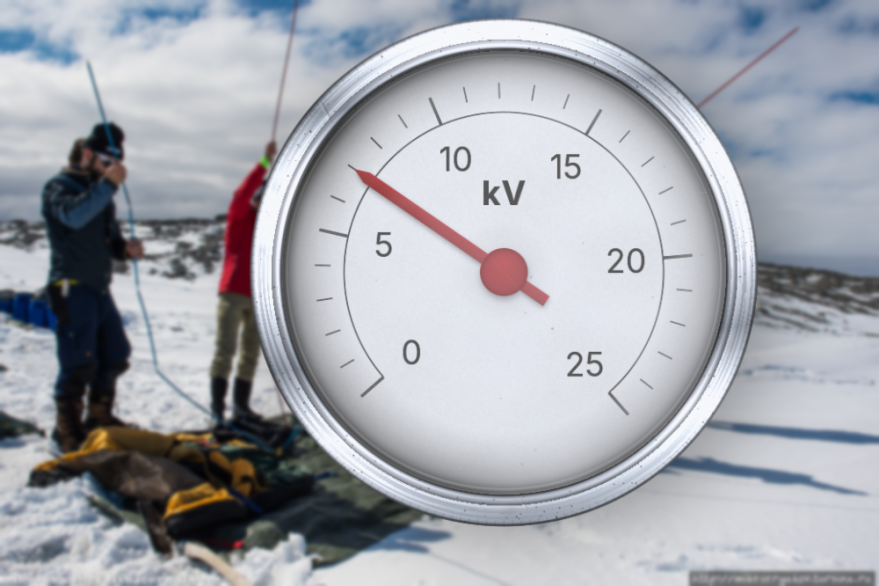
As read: {"value": 7, "unit": "kV"}
